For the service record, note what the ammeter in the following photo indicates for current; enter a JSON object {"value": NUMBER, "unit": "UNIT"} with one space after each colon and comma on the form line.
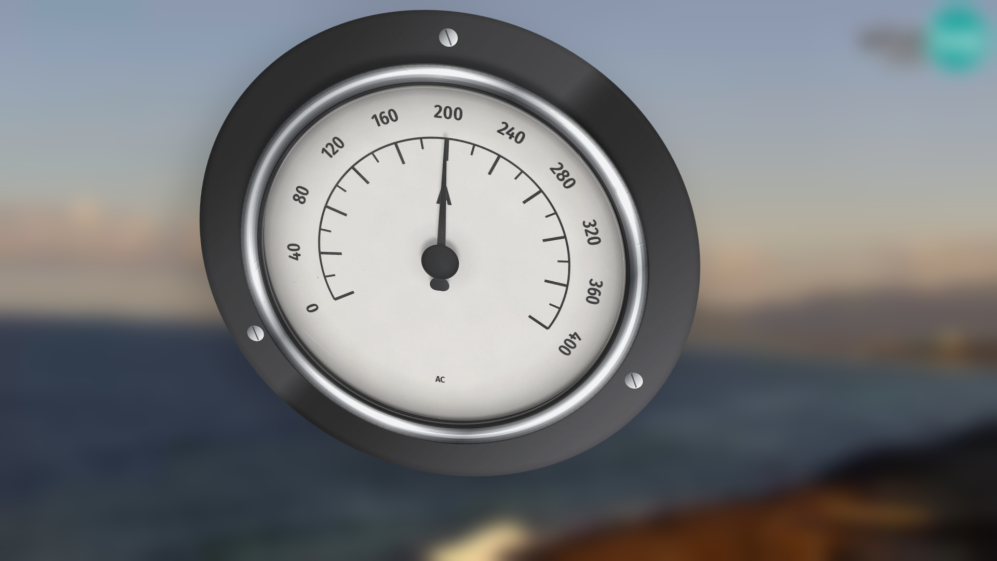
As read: {"value": 200, "unit": "A"}
